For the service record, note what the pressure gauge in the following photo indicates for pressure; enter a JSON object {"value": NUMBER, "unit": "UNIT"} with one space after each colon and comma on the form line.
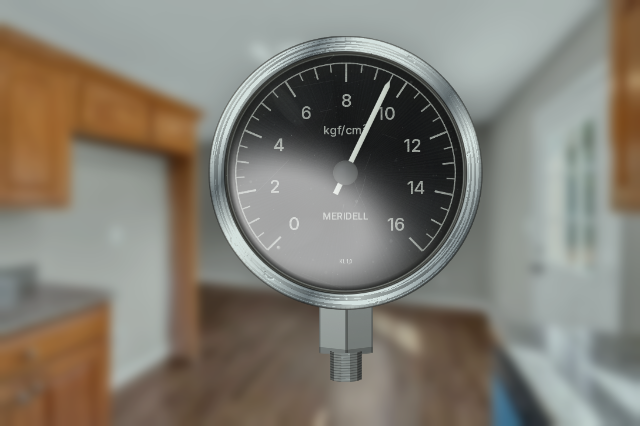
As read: {"value": 9.5, "unit": "kg/cm²"}
